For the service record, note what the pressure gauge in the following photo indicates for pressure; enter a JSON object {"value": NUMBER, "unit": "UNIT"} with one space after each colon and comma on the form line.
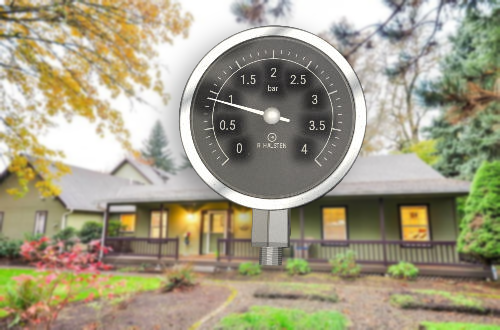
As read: {"value": 0.9, "unit": "bar"}
